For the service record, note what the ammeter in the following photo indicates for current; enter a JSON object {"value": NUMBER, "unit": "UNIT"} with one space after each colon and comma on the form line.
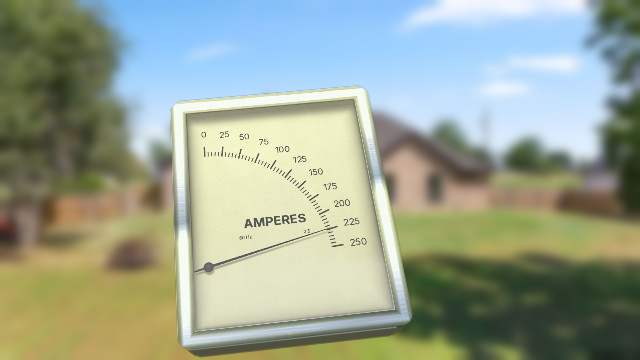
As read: {"value": 225, "unit": "A"}
